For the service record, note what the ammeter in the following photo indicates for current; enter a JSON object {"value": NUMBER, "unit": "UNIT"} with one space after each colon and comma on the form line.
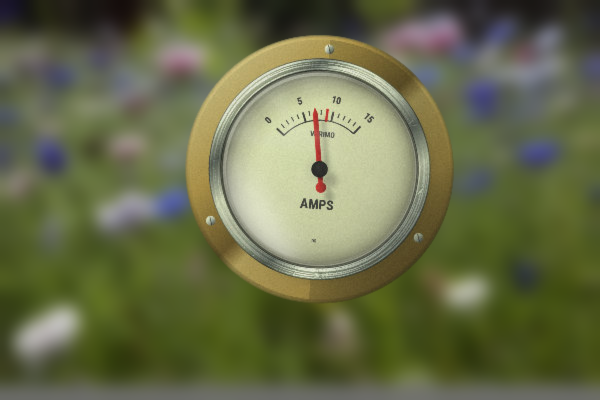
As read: {"value": 7, "unit": "A"}
